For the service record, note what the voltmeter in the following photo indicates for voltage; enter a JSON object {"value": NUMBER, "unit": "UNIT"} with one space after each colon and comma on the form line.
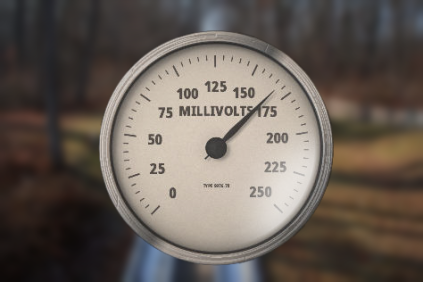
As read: {"value": 167.5, "unit": "mV"}
